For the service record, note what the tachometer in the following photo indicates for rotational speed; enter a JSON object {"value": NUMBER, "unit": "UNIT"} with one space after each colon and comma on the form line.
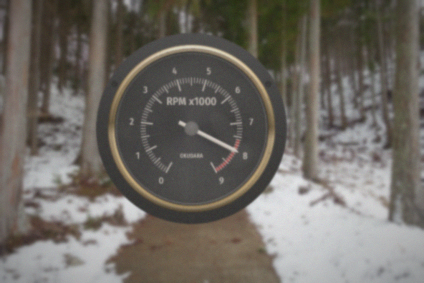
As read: {"value": 8000, "unit": "rpm"}
